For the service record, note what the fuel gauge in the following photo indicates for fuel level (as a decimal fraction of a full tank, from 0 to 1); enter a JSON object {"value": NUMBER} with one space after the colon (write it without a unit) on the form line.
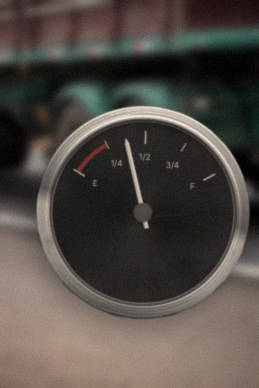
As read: {"value": 0.375}
